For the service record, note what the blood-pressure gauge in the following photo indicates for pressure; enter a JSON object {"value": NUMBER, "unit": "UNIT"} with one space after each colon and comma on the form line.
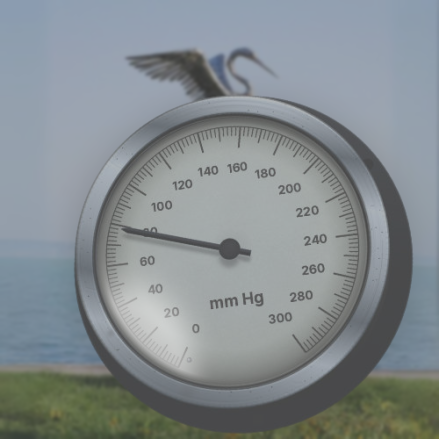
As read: {"value": 78, "unit": "mmHg"}
